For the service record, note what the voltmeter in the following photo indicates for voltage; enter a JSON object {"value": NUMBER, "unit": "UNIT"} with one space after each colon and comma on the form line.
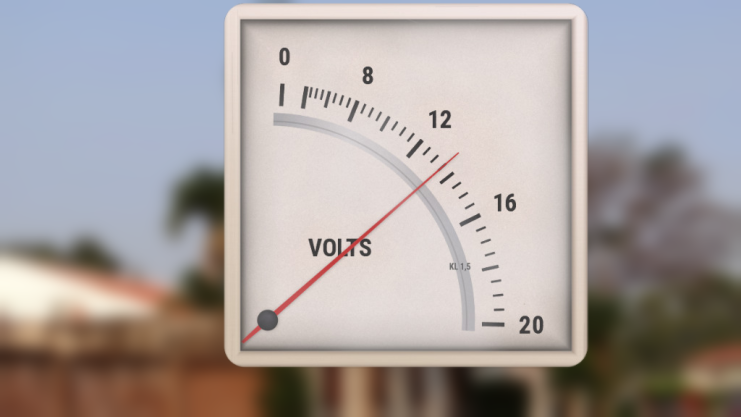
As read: {"value": 13.5, "unit": "V"}
